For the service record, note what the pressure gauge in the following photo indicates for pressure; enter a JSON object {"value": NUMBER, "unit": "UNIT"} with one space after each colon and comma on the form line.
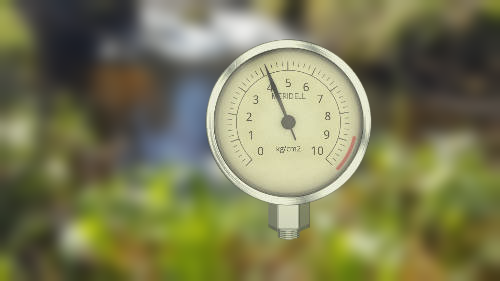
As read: {"value": 4.2, "unit": "kg/cm²"}
